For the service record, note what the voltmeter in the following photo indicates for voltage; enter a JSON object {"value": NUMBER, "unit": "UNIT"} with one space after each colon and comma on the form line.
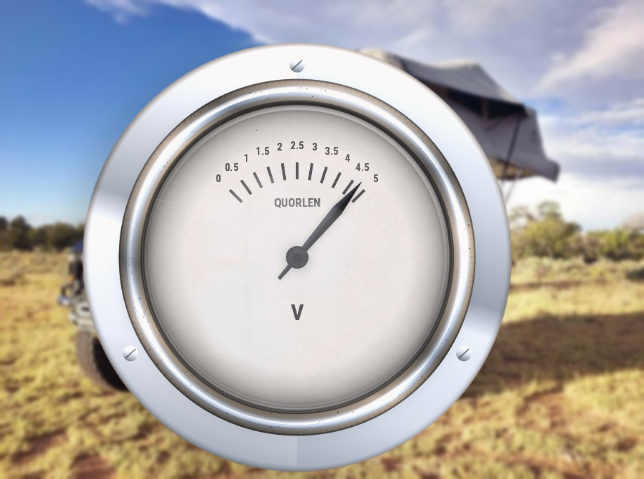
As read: {"value": 4.75, "unit": "V"}
